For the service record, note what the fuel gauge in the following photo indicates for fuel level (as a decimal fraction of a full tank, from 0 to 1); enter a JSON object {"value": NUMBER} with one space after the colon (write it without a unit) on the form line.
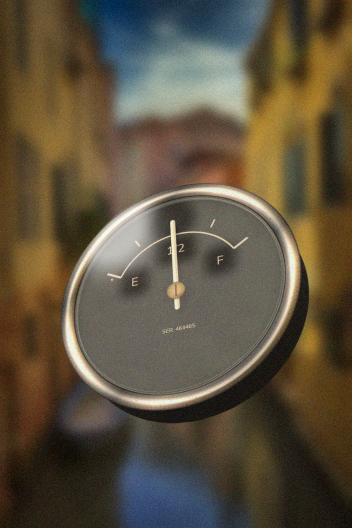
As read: {"value": 0.5}
